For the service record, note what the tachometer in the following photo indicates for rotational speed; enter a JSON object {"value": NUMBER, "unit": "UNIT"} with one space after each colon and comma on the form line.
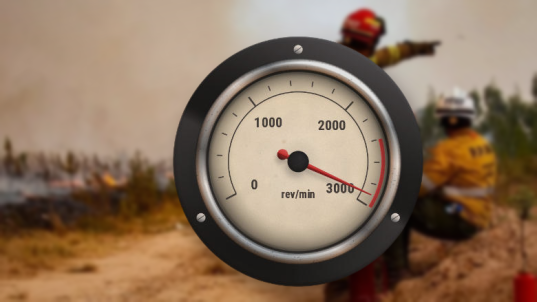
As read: {"value": 2900, "unit": "rpm"}
